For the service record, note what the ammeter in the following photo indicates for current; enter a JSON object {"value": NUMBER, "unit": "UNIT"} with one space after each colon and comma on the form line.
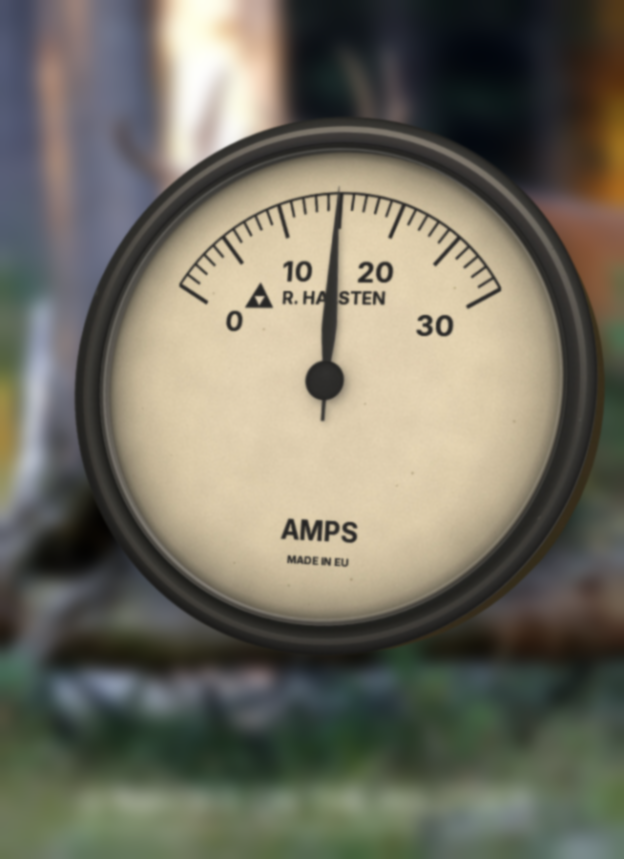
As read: {"value": 15, "unit": "A"}
